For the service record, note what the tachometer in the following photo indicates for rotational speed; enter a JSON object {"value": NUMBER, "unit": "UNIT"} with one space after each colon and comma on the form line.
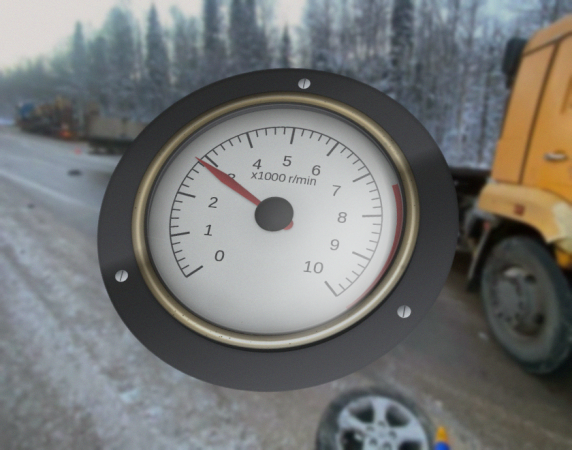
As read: {"value": 2800, "unit": "rpm"}
